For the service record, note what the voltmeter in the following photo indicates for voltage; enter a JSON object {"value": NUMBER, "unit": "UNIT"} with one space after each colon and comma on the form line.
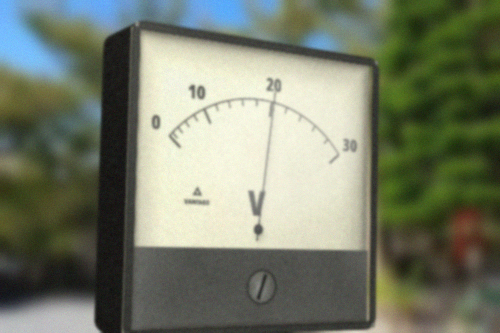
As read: {"value": 20, "unit": "V"}
